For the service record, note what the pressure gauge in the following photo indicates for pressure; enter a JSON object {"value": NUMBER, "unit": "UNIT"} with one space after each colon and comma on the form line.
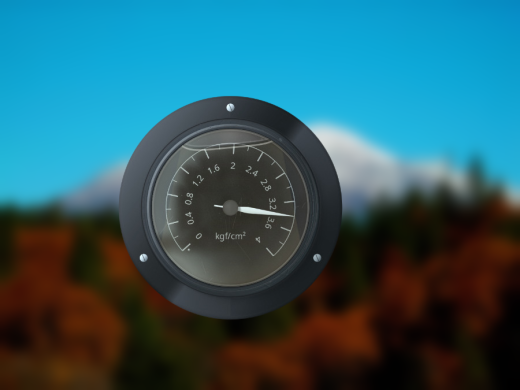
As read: {"value": 3.4, "unit": "kg/cm²"}
